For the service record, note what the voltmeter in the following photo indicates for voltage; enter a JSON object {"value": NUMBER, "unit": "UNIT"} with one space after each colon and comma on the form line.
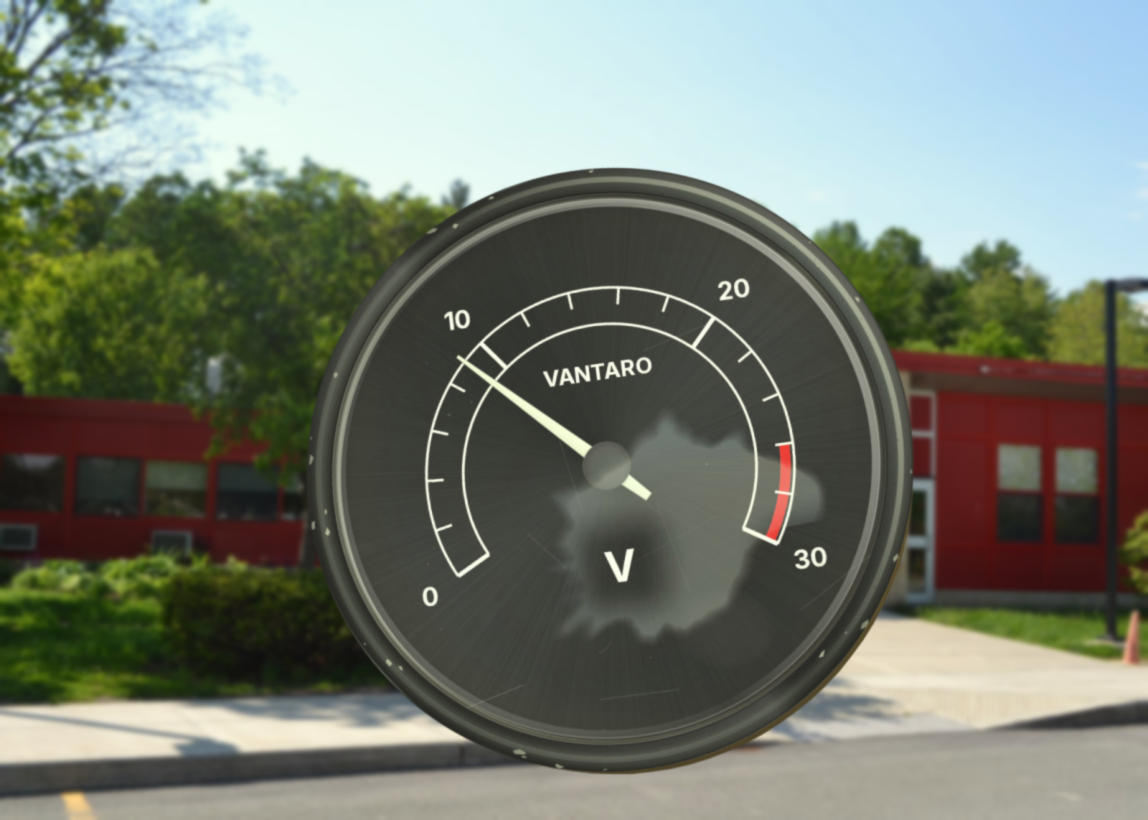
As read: {"value": 9, "unit": "V"}
